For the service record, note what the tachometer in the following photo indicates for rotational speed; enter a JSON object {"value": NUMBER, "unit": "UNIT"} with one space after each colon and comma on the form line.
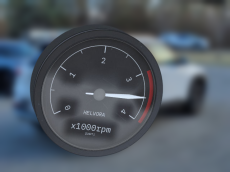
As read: {"value": 3500, "unit": "rpm"}
